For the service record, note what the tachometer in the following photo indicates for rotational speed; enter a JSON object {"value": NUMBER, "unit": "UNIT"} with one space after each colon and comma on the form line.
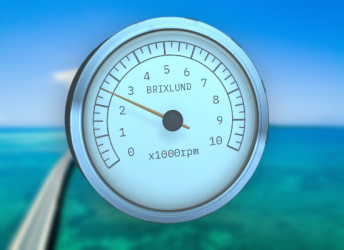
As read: {"value": 2500, "unit": "rpm"}
